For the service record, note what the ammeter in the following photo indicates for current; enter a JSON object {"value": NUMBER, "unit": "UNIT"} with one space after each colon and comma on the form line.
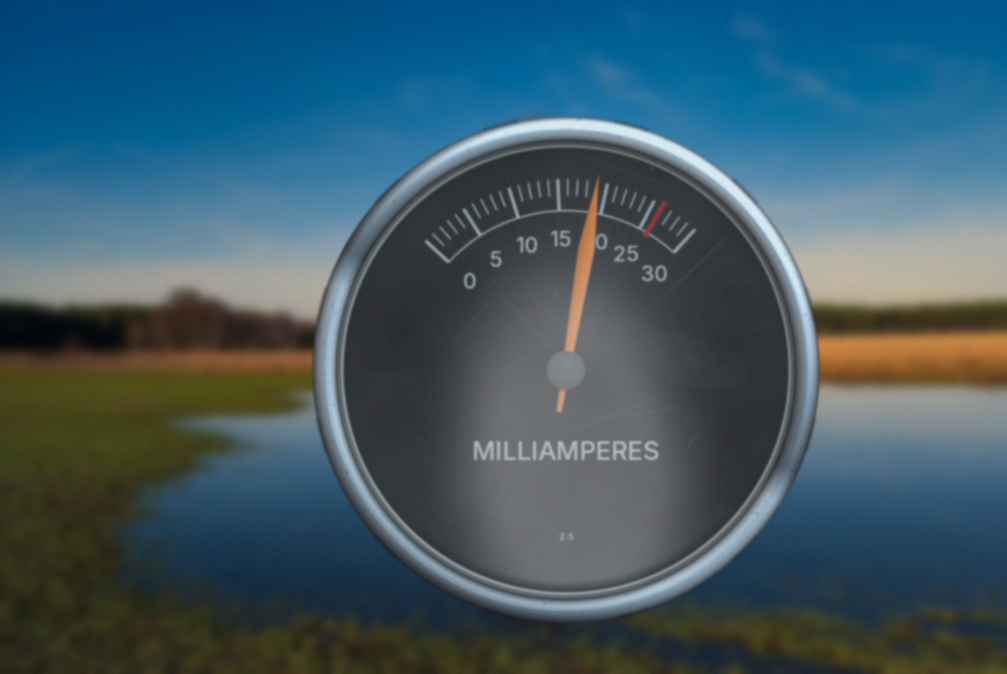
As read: {"value": 19, "unit": "mA"}
